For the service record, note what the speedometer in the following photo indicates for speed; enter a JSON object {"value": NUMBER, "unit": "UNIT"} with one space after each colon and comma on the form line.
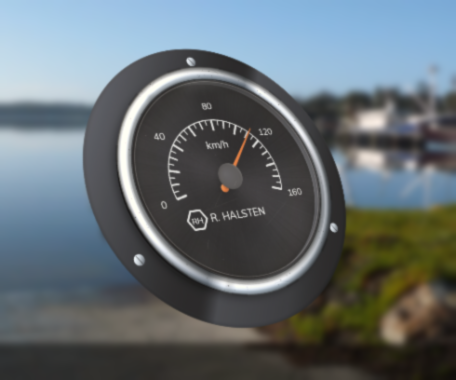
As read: {"value": 110, "unit": "km/h"}
